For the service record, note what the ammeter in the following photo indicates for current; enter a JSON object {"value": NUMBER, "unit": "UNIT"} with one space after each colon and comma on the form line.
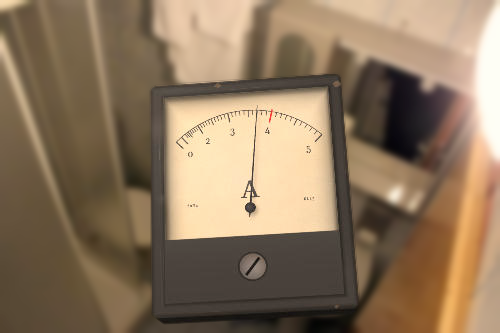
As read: {"value": 3.7, "unit": "A"}
